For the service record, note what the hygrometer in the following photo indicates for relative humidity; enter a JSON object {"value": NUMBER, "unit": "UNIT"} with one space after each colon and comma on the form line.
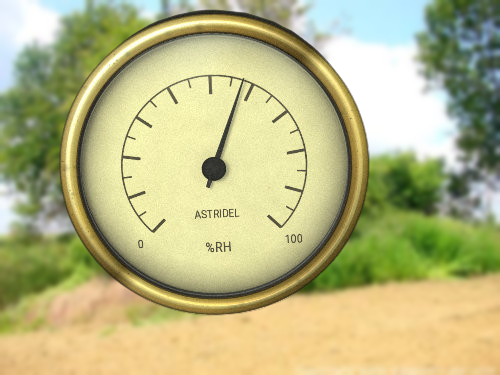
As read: {"value": 57.5, "unit": "%"}
